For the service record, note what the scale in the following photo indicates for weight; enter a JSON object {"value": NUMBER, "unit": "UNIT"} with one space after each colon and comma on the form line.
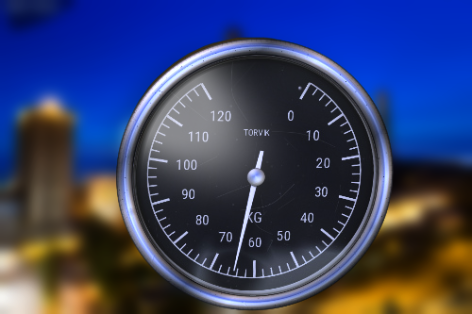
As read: {"value": 65, "unit": "kg"}
